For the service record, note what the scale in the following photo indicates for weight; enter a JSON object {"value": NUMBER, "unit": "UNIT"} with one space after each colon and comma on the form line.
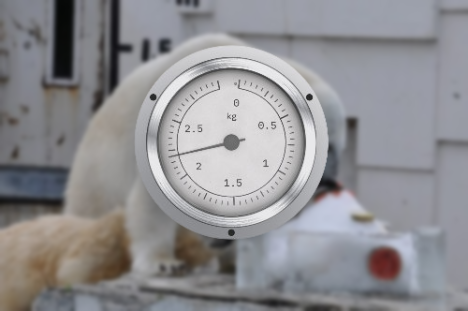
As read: {"value": 2.2, "unit": "kg"}
